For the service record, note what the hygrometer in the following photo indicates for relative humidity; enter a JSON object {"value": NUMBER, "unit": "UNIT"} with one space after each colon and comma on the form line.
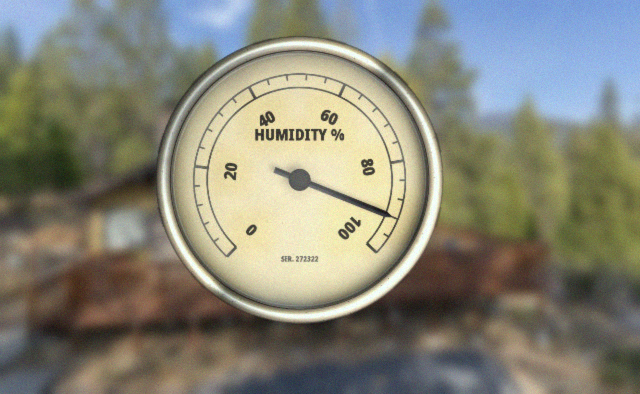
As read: {"value": 92, "unit": "%"}
